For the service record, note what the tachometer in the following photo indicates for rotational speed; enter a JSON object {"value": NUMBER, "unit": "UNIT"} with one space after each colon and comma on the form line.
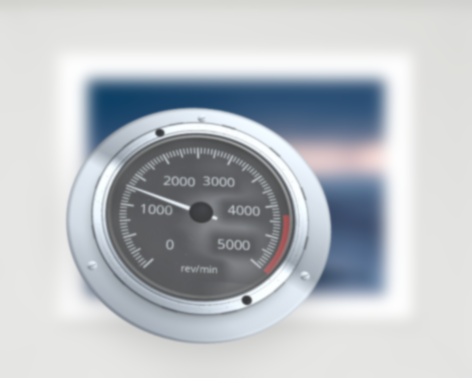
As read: {"value": 1250, "unit": "rpm"}
